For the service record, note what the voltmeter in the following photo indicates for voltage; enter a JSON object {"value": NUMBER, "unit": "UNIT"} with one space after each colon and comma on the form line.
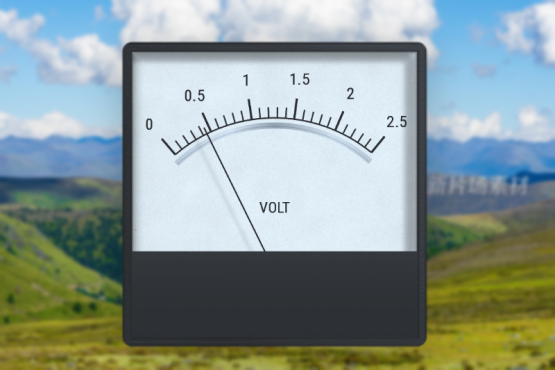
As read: {"value": 0.45, "unit": "V"}
